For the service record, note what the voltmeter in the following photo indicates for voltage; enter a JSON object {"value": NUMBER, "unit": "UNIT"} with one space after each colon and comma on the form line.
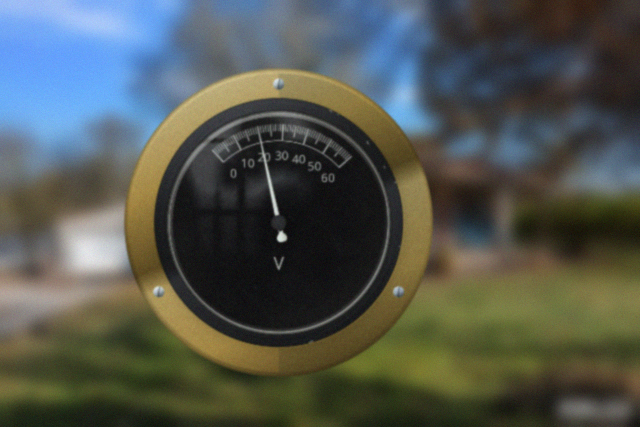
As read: {"value": 20, "unit": "V"}
